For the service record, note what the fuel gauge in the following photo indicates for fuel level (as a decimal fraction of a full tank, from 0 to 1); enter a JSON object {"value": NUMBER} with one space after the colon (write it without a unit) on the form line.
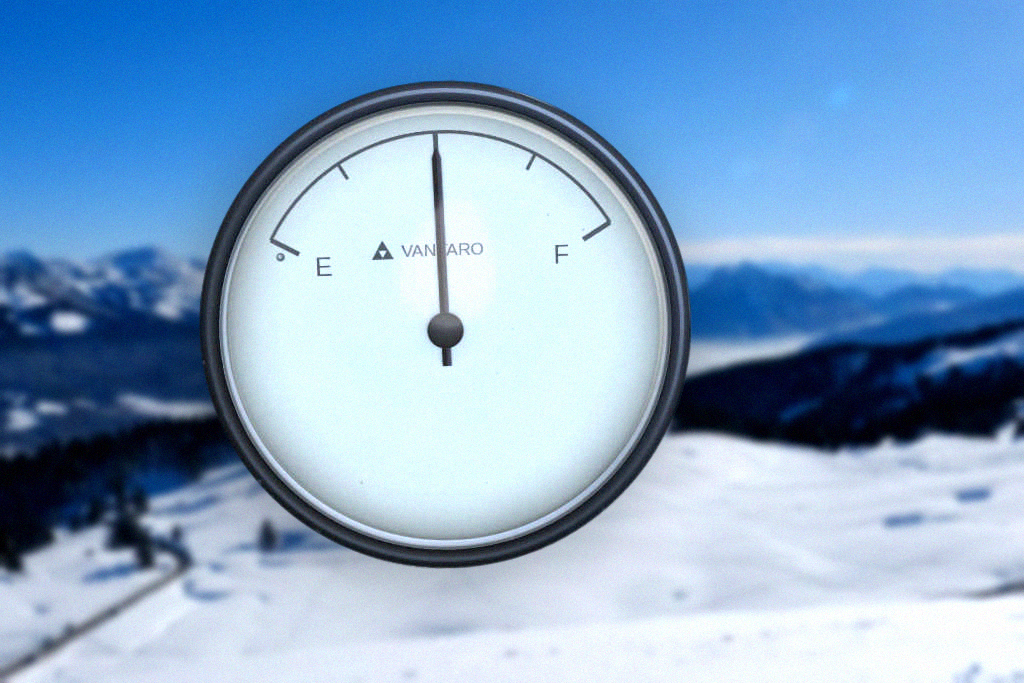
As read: {"value": 0.5}
